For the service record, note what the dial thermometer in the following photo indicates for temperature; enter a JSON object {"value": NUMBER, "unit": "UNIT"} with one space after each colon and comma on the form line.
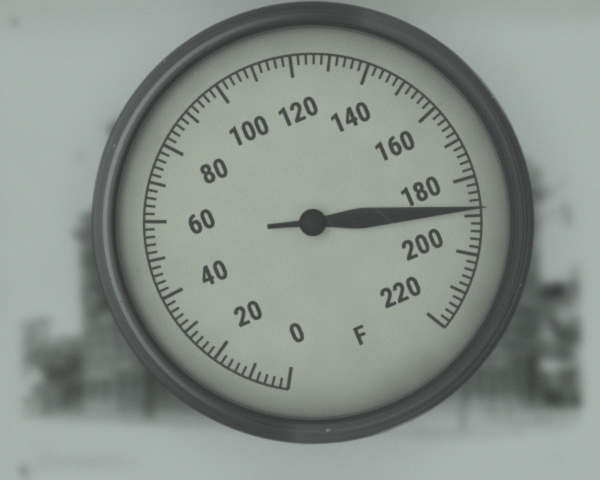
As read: {"value": 188, "unit": "°F"}
